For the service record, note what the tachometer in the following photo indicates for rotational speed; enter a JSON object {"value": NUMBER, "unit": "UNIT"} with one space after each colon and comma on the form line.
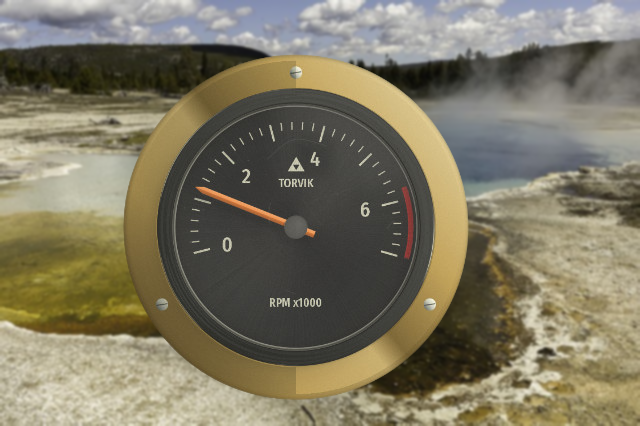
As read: {"value": 1200, "unit": "rpm"}
